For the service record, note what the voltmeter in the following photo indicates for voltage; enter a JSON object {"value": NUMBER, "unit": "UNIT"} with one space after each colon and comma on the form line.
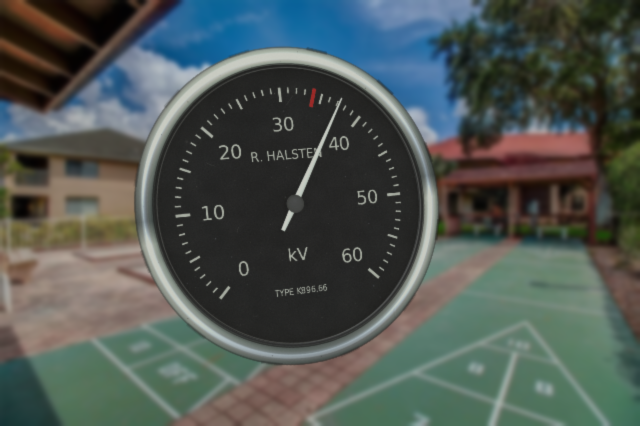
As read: {"value": 37, "unit": "kV"}
